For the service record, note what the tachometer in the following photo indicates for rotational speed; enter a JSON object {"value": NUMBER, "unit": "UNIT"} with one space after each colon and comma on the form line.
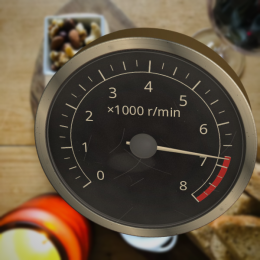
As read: {"value": 6750, "unit": "rpm"}
